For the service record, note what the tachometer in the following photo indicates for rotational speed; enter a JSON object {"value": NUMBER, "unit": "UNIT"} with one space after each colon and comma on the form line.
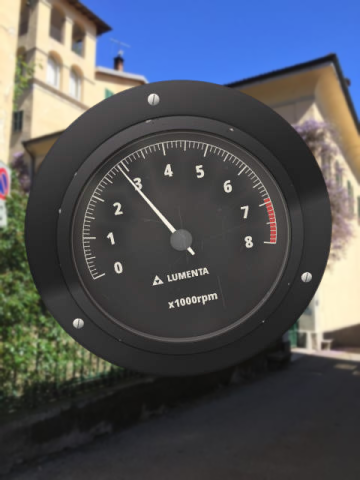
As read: {"value": 2900, "unit": "rpm"}
